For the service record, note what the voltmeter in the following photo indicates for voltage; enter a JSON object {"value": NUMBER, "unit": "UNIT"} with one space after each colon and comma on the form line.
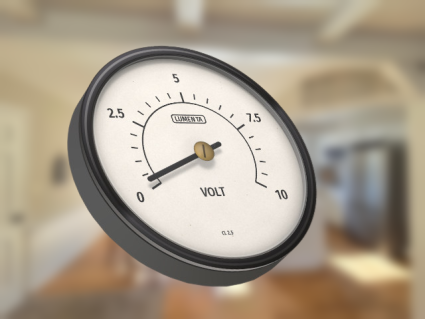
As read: {"value": 0.25, "unit": "V"}
